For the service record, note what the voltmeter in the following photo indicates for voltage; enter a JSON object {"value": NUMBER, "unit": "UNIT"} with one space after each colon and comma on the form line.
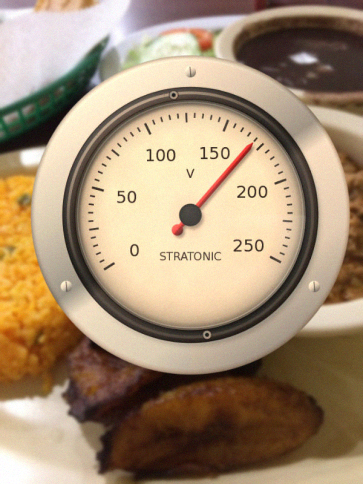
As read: {"value": 170, "unit": "V"}
